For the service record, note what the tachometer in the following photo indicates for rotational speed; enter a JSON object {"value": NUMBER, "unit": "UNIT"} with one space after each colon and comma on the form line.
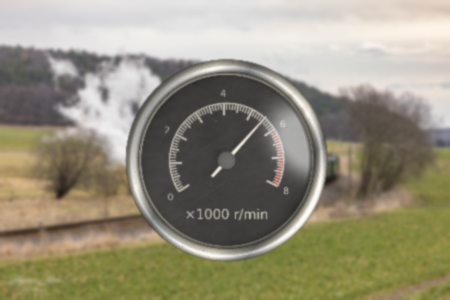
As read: {"value": 5500, "unit": "rpm"}
